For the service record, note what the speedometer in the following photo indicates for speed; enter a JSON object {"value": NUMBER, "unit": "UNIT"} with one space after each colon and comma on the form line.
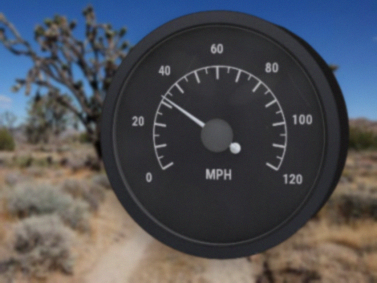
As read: {"value": 32.5, "unit": "mph"}
